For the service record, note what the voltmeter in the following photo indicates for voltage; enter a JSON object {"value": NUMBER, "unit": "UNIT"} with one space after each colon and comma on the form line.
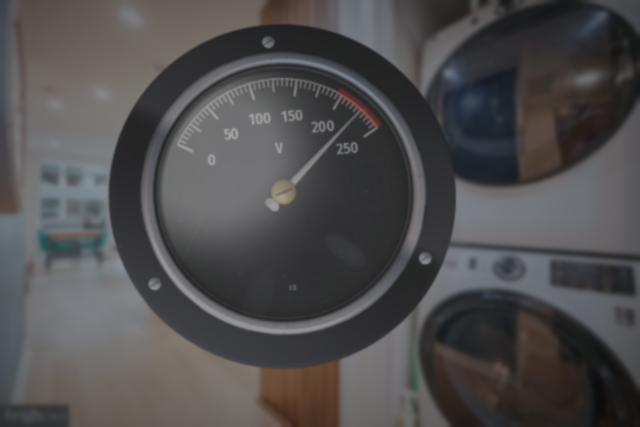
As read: {"value": 225, "unit": "V"}
